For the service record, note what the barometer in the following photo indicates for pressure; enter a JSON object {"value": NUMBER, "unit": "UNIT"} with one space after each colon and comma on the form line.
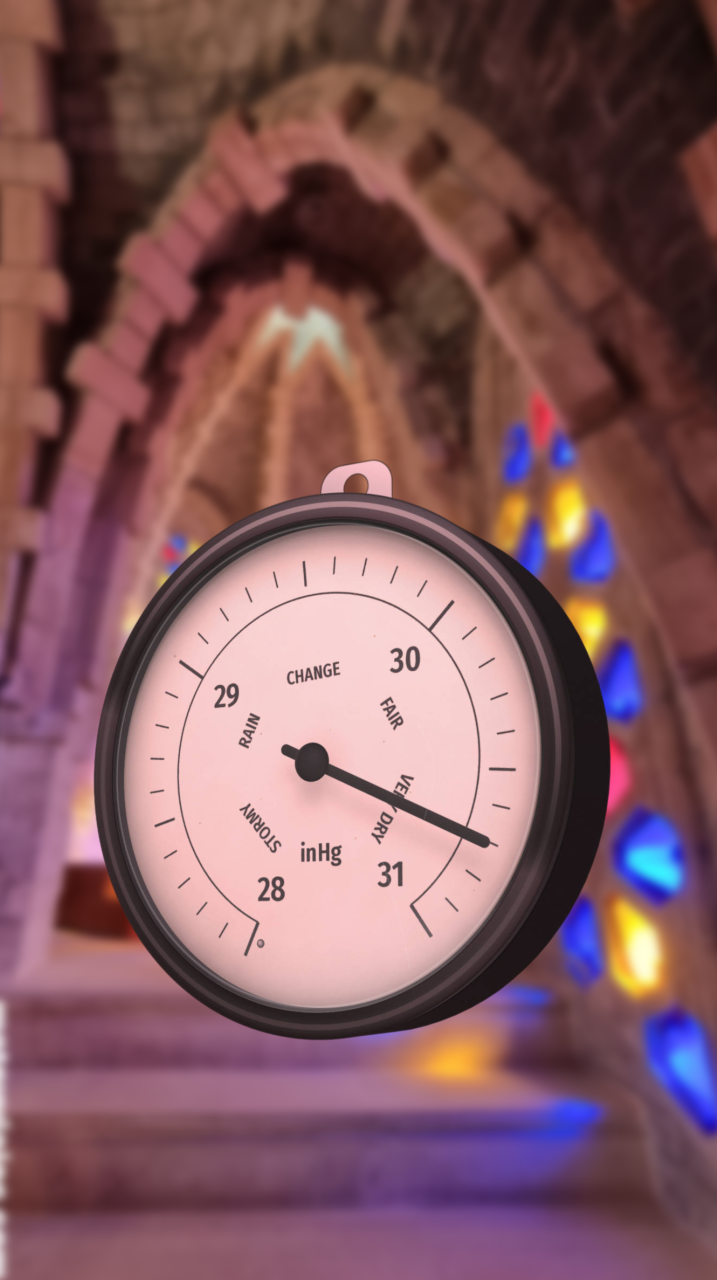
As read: {"value": 30.7, "unit": "inHg"}
